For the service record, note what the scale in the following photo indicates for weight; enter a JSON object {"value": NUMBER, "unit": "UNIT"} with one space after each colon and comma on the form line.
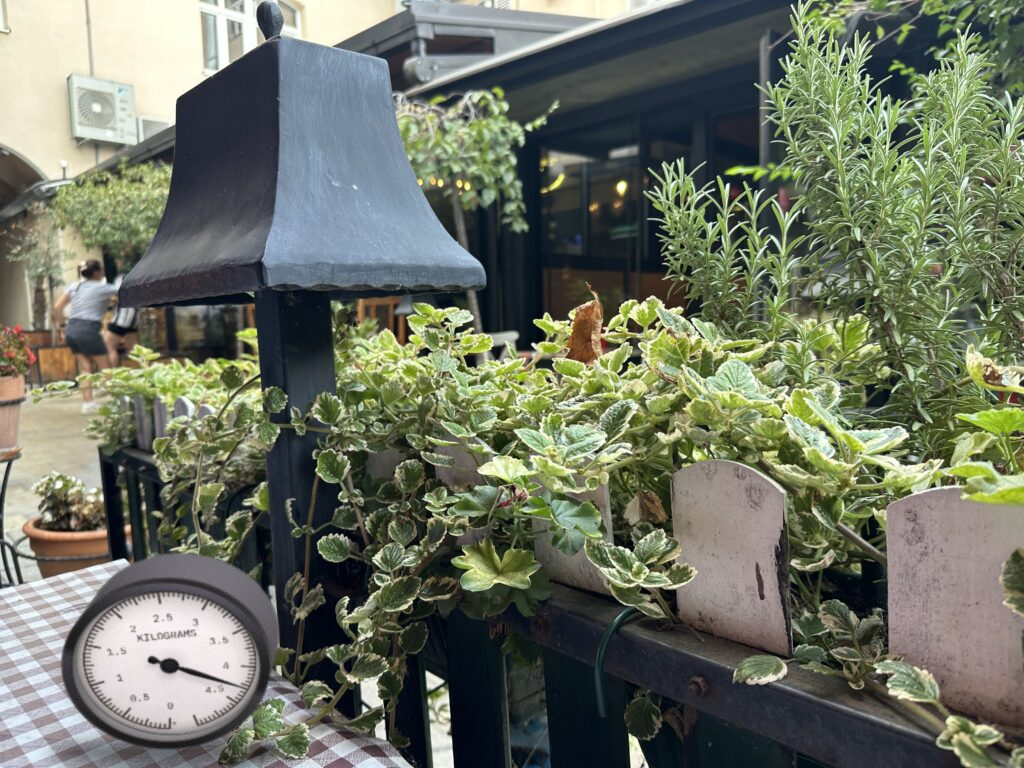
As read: {"value": 4.25, "unit": "kg"}
